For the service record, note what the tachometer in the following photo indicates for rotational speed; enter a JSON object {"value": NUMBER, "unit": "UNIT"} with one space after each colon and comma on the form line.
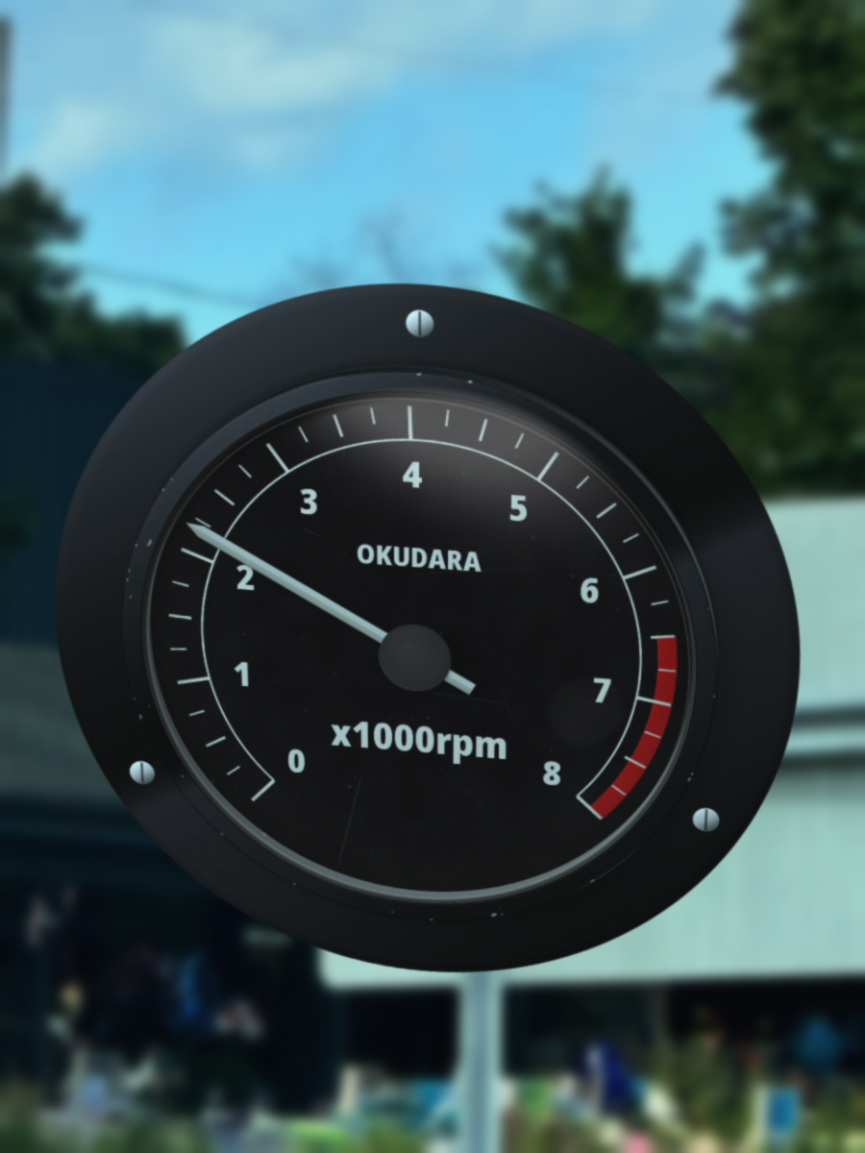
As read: {"value": 2250, "unit": "rpm"}
